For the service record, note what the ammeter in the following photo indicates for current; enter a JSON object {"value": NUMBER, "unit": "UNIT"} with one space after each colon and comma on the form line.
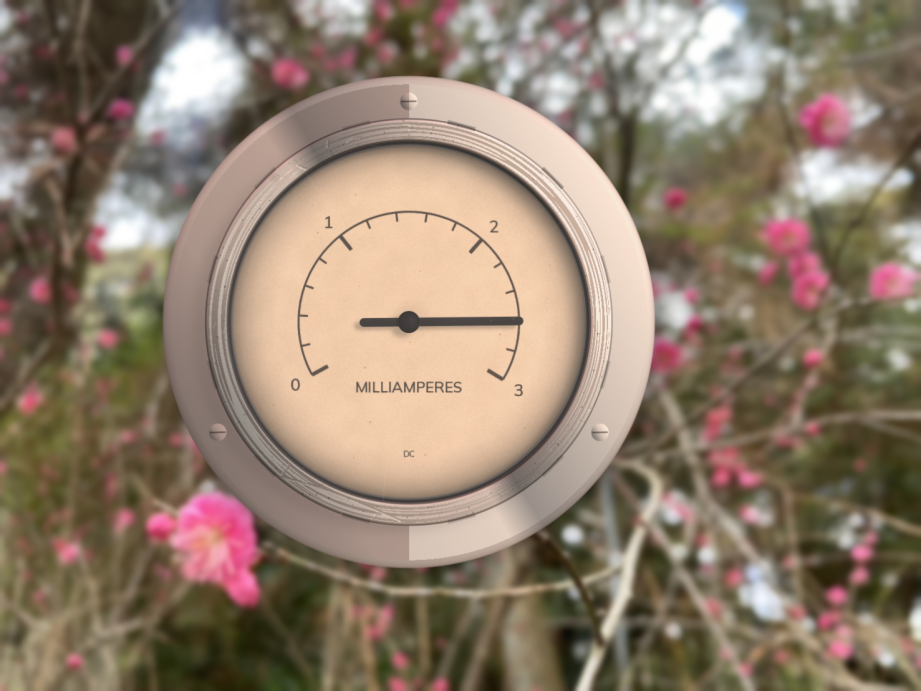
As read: {"value": 2.6, "unit": "mA"}
